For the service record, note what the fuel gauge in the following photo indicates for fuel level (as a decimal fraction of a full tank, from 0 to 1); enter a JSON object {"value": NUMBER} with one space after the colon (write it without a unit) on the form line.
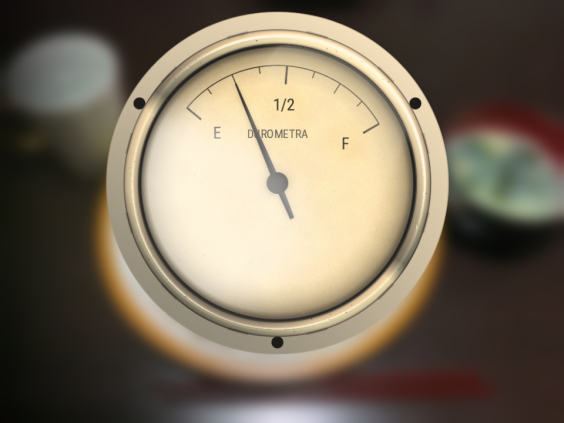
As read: {"value": 0.25}
